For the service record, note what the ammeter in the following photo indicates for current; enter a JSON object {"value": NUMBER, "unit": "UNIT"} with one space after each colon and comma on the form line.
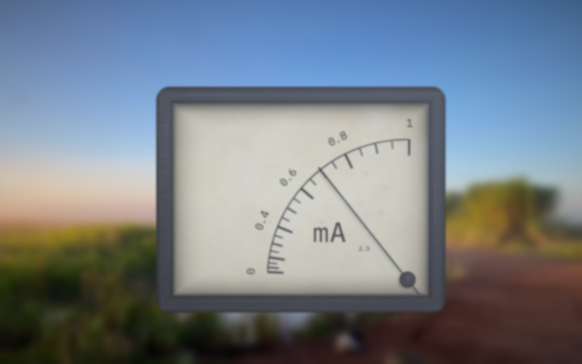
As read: {"value": 0.7, "unit": "mA"}
